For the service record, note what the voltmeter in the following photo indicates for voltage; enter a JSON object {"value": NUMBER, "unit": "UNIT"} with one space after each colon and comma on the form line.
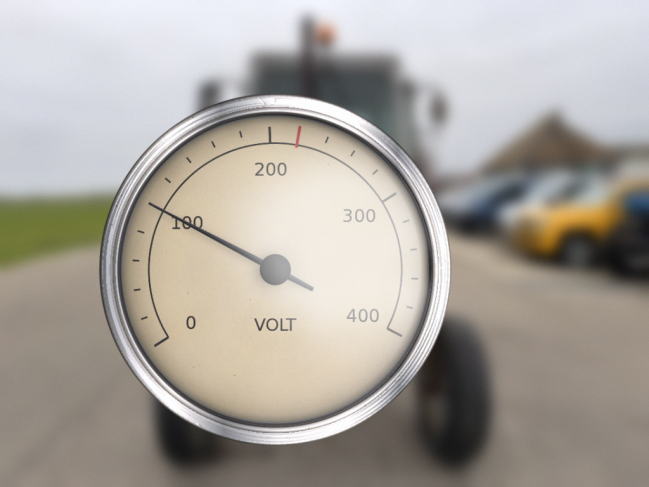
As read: {"value": 100, "unit": "V"}
